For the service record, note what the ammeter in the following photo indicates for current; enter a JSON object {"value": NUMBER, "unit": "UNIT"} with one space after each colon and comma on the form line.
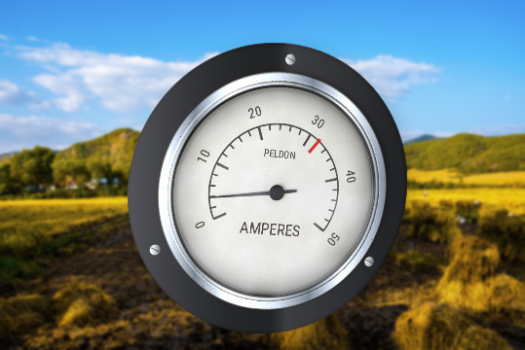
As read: {"value": 4, "unit": "A"}
